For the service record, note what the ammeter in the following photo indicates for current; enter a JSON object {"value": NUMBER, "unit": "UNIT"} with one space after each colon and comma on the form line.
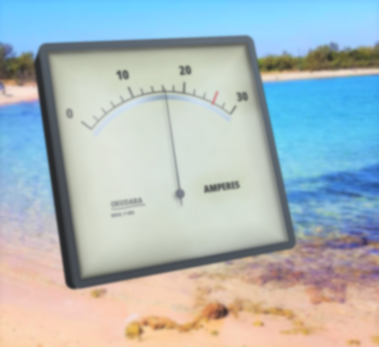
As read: {"value": 16, "unit": "A"}
